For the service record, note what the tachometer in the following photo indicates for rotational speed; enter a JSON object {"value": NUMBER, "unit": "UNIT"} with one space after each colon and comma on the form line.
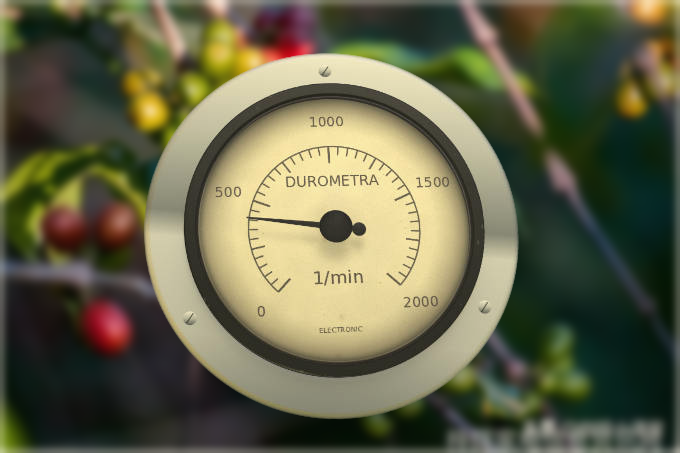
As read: {"value": 400, "unit": "rpm"}
